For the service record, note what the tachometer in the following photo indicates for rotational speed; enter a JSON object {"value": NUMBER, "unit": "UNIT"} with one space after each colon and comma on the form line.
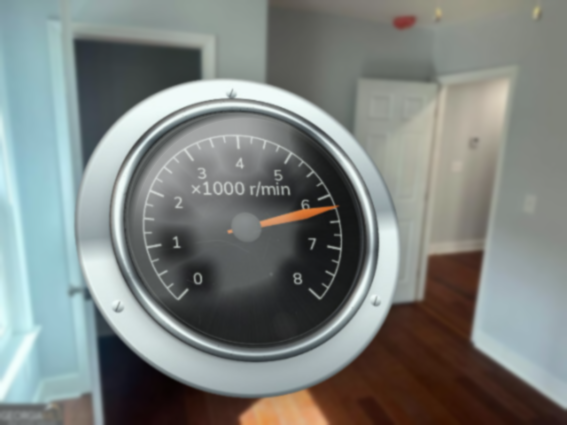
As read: {"value": 6250, "unit": "rpm"}
